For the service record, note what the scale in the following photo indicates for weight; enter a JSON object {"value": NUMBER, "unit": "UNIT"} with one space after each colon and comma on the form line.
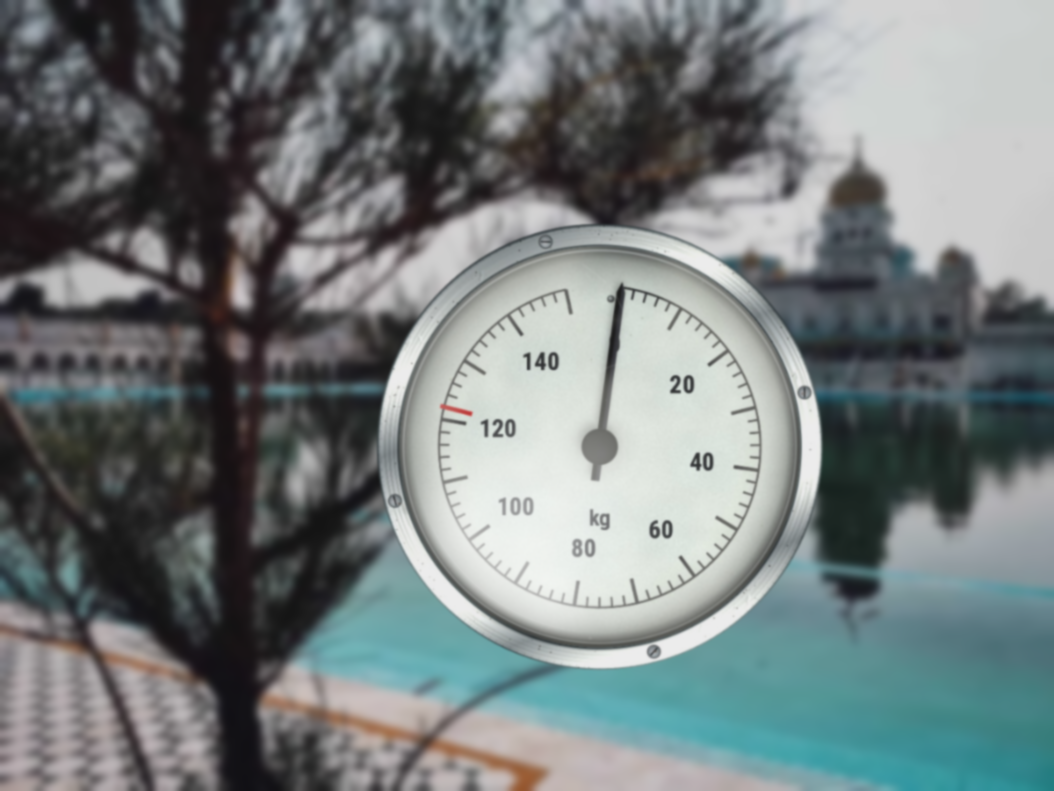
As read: {"value": 0, "unit": "kg"}
